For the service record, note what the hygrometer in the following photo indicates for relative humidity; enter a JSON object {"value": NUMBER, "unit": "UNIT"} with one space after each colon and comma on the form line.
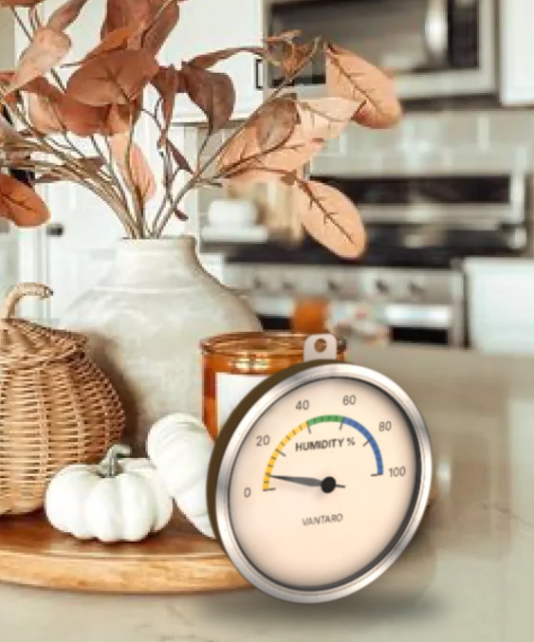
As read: {"value": 8, "unit": "%"}
